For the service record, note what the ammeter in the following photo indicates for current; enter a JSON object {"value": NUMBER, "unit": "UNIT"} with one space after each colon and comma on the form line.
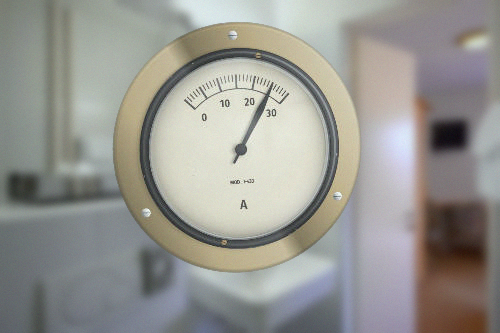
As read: {"value": 25, "unit": "A"}
